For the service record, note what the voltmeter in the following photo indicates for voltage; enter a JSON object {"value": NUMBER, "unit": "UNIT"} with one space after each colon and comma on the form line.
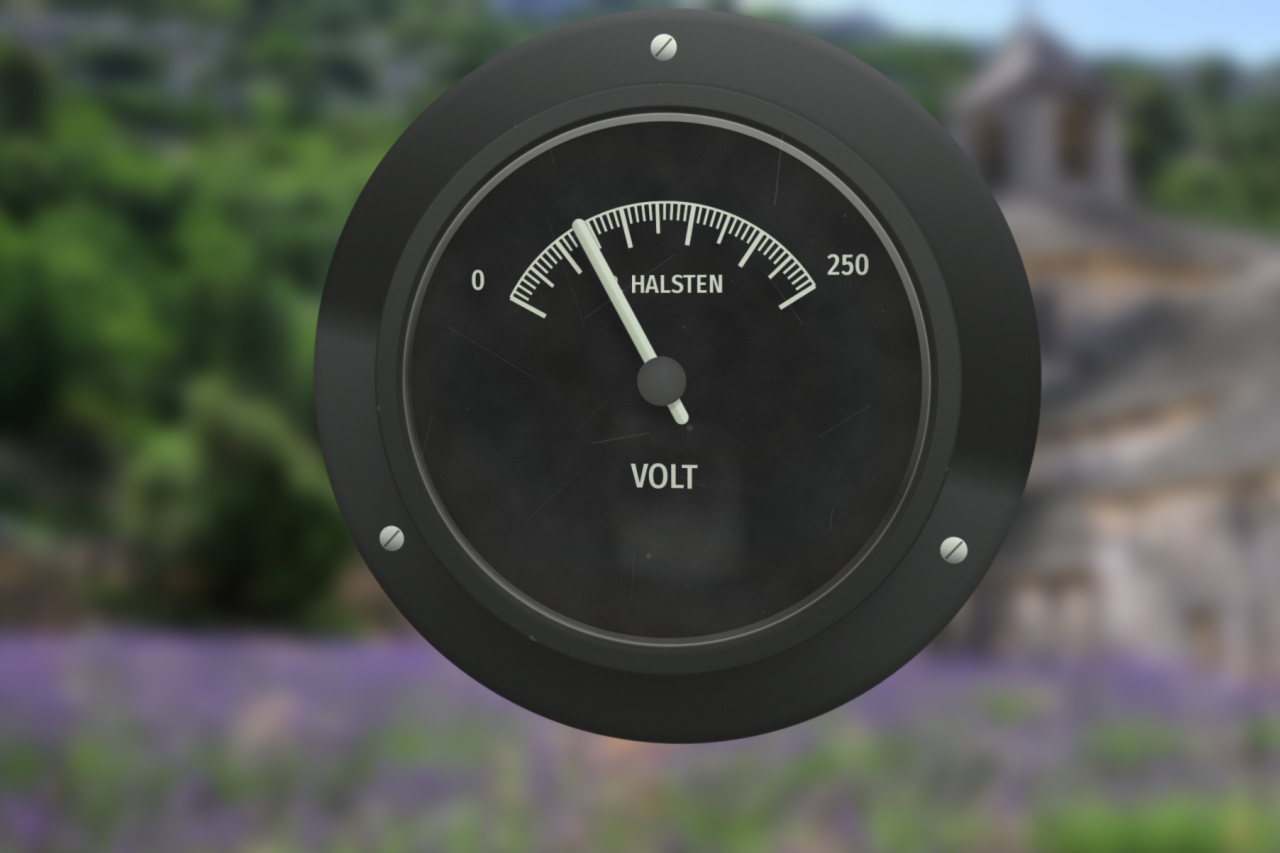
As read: {"value": 70, "unit": "V"}
